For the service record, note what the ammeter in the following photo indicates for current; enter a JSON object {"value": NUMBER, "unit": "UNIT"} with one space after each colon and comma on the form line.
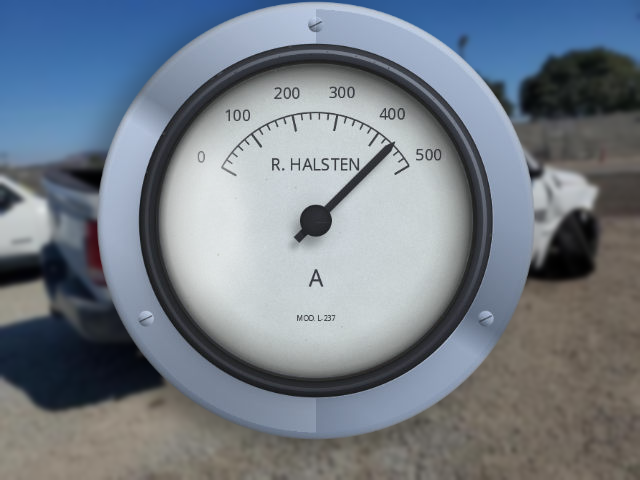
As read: {"value": 440, "unit": "A"}
